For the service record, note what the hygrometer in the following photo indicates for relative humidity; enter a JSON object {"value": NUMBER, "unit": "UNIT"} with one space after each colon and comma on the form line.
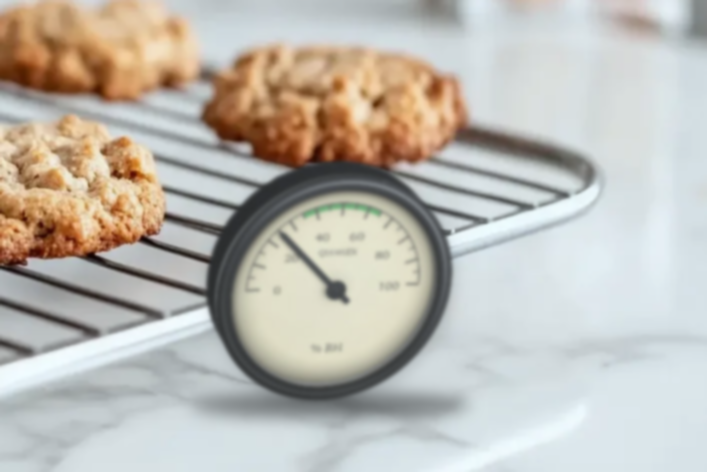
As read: {"value": 25, "unit": "%"}
